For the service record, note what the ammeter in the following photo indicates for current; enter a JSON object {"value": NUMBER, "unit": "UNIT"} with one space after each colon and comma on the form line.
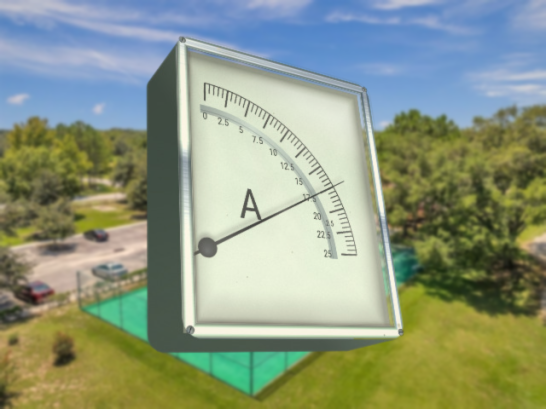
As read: {"value": 17.5, "unit": "A"}
